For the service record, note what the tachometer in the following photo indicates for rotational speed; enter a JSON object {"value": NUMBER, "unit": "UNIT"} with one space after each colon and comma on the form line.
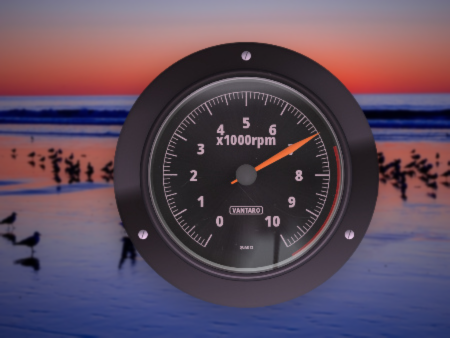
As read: {"value": 7000, "unit": "rpm"}
